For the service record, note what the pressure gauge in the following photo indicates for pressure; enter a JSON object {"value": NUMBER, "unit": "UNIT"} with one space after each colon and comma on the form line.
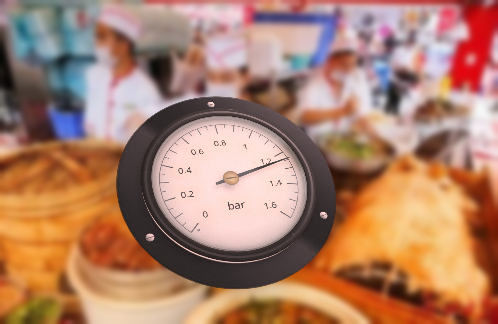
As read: {"value": 1.25, "unit": "bar"}
